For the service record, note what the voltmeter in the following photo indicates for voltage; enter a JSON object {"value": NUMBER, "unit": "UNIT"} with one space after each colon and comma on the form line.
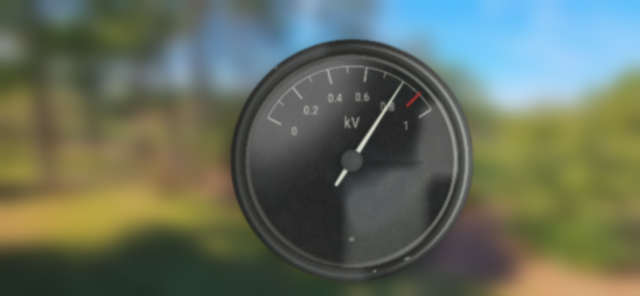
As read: {"value": 0.8, "unit": "kV"}
